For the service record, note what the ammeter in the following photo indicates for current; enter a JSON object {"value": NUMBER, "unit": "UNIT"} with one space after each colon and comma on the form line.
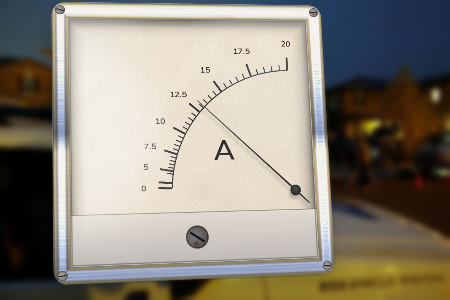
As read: {"value": 13, "unit": "A"}
